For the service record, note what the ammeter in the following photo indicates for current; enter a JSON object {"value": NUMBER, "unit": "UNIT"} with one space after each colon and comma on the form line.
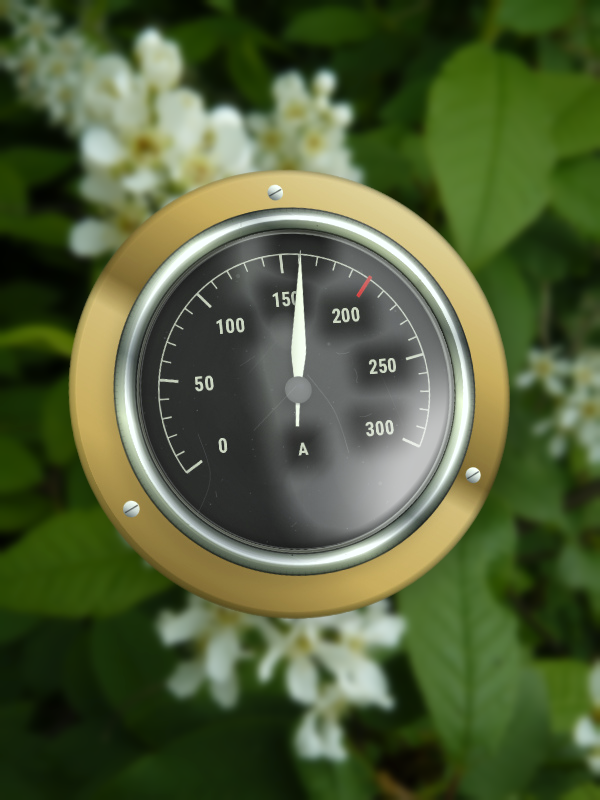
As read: {"value": 160, "unit": "A"}
